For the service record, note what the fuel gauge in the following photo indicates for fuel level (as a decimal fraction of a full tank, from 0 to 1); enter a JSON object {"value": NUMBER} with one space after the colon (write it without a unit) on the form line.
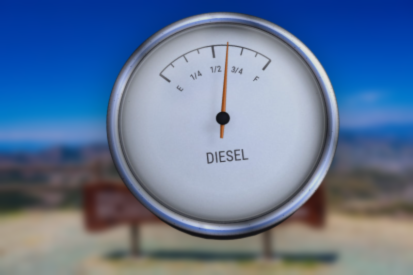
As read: {"value": 0.625}
